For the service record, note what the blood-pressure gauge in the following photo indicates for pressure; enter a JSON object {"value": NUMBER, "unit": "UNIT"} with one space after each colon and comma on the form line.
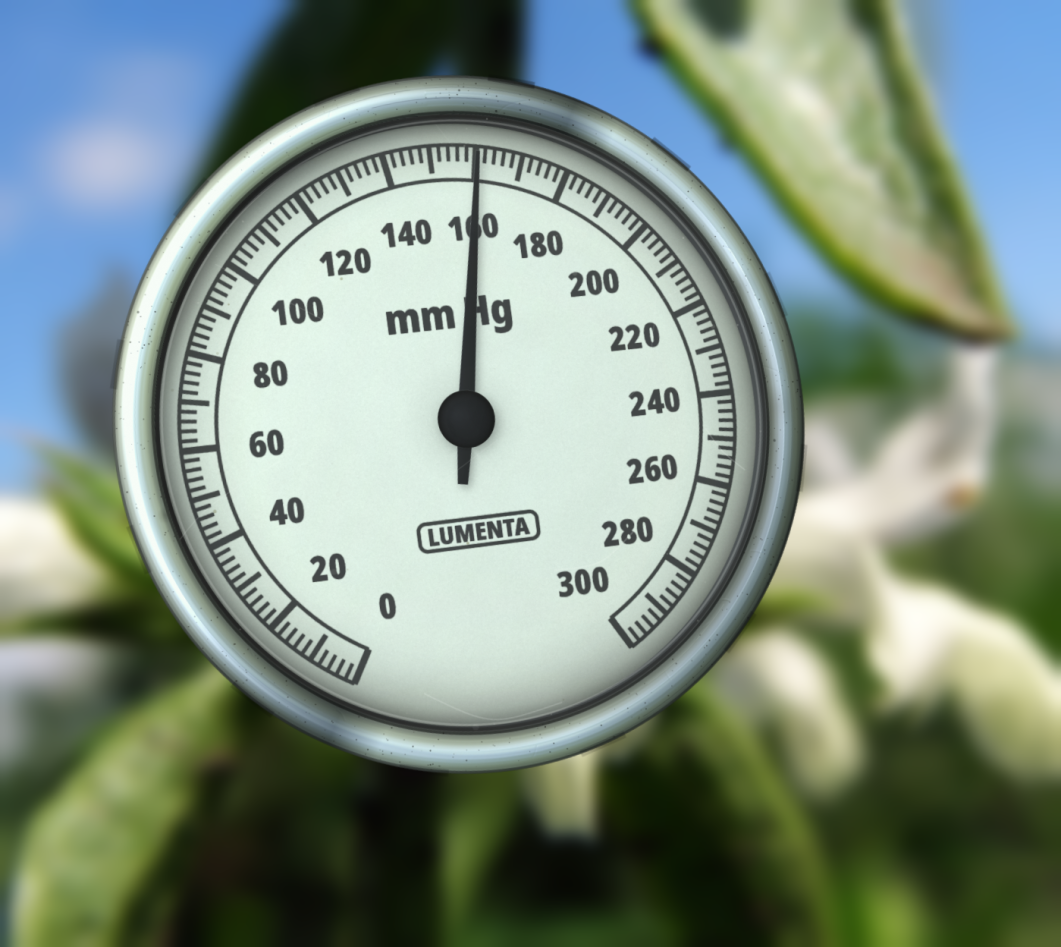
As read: {"value": 160, "unit": "mmHg"}
